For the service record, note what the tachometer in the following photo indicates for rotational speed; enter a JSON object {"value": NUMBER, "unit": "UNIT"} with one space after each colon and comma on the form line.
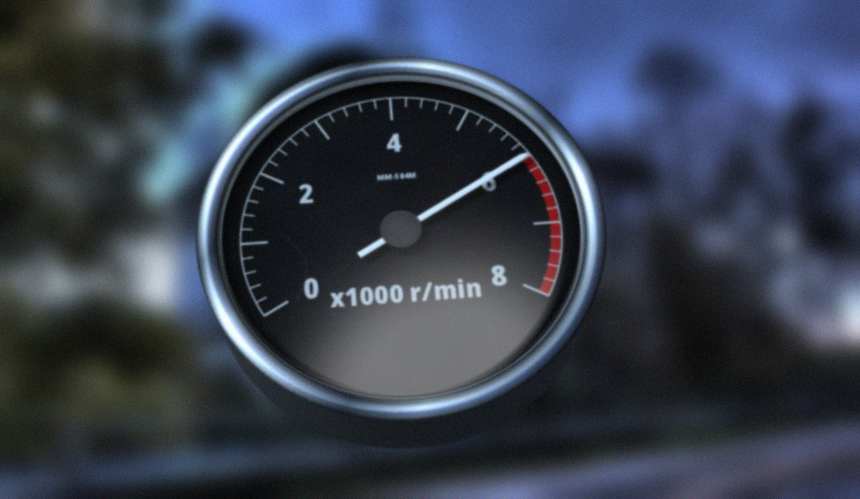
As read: {"value": 6000, "unit": "rpm"}
